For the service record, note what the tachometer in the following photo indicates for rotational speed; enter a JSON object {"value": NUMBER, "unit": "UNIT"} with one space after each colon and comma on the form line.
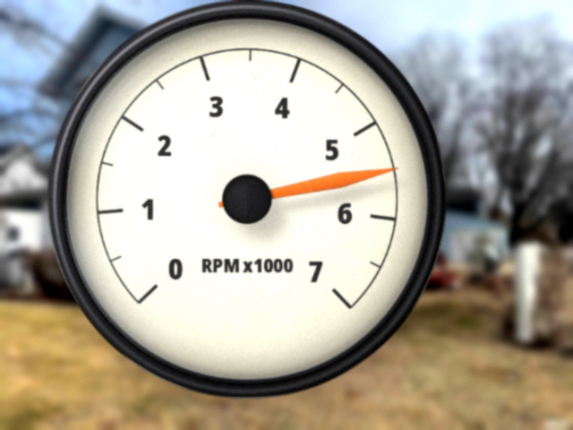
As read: {"value": 5500, "unit": "rpm"}
